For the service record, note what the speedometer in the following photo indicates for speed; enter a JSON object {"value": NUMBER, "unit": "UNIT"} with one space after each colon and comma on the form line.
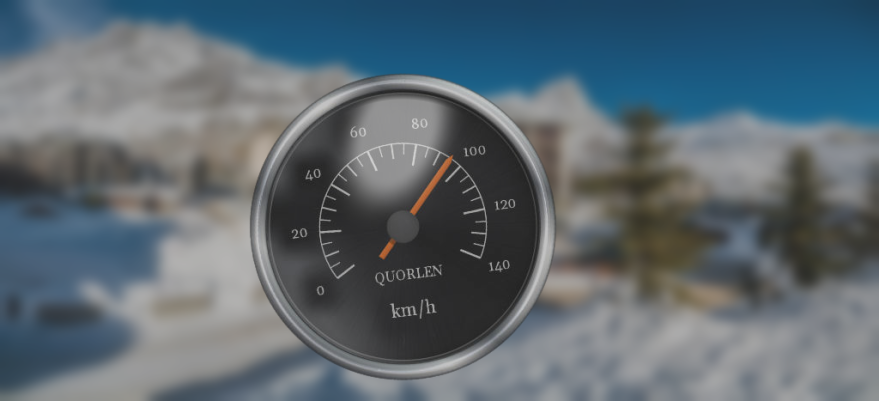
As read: {"value": 95, "unit": "km/h"}
